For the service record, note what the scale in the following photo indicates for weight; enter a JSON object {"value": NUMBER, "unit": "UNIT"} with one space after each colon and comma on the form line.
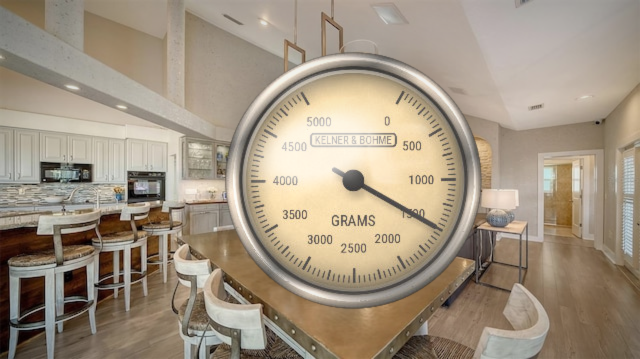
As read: {"value": 1500, "unit": "g"}
